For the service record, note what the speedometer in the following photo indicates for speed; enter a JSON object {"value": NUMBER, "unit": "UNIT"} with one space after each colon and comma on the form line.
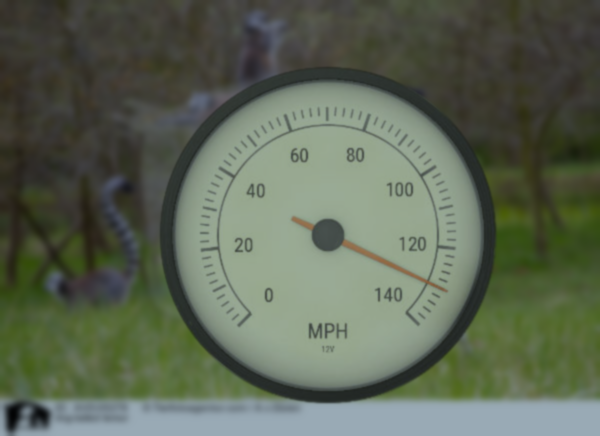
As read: {"value": 130, "unit": "mph"}
